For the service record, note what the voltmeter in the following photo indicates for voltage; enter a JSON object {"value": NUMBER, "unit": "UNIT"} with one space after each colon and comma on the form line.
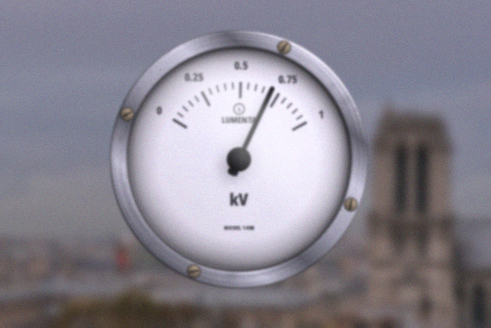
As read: {"value": 0.7, "unit": "kV"}
